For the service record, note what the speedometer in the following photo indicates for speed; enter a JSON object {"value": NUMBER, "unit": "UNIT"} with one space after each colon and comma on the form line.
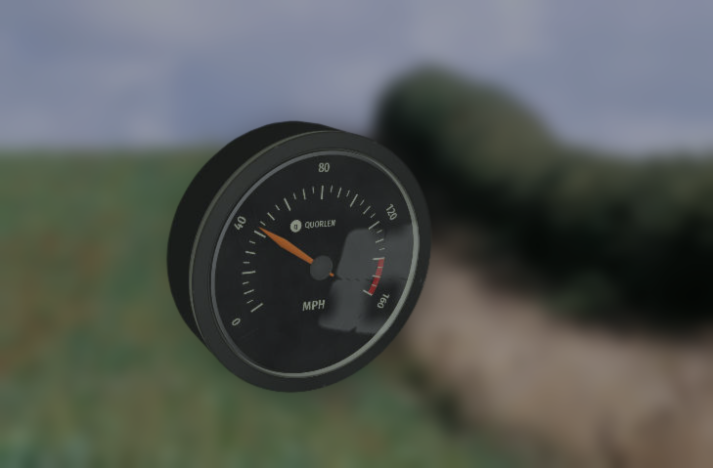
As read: {"value": 42.5, "unit": "mph"}
